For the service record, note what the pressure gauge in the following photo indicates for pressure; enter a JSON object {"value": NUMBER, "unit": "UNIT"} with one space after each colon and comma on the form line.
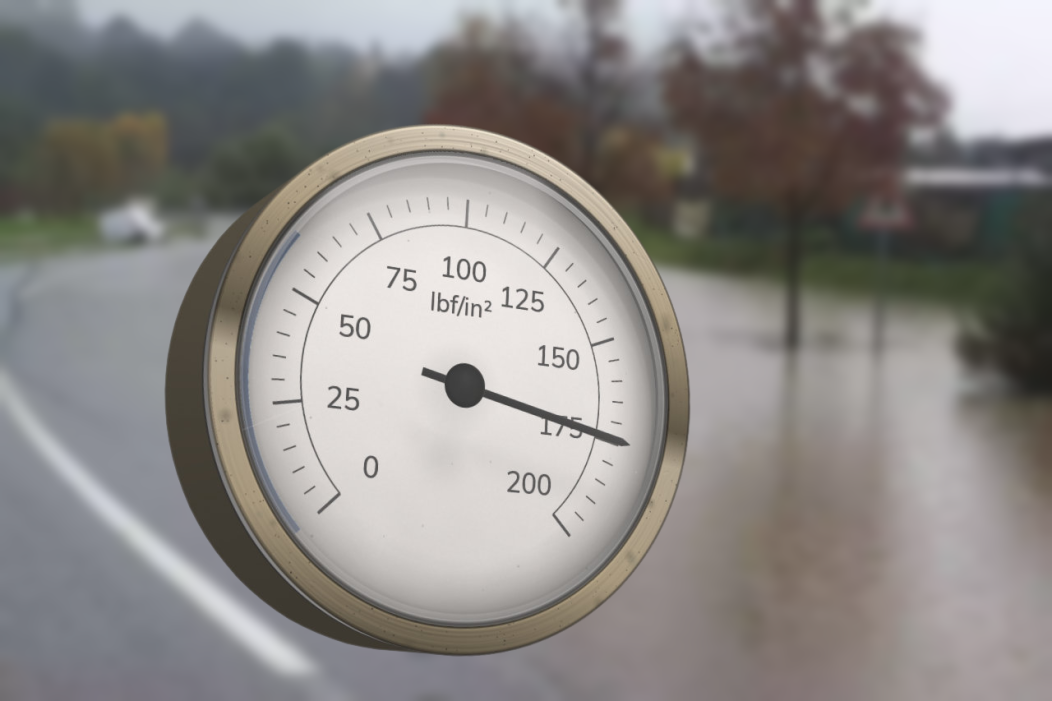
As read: {"value": 175, "unit": "psi"}
